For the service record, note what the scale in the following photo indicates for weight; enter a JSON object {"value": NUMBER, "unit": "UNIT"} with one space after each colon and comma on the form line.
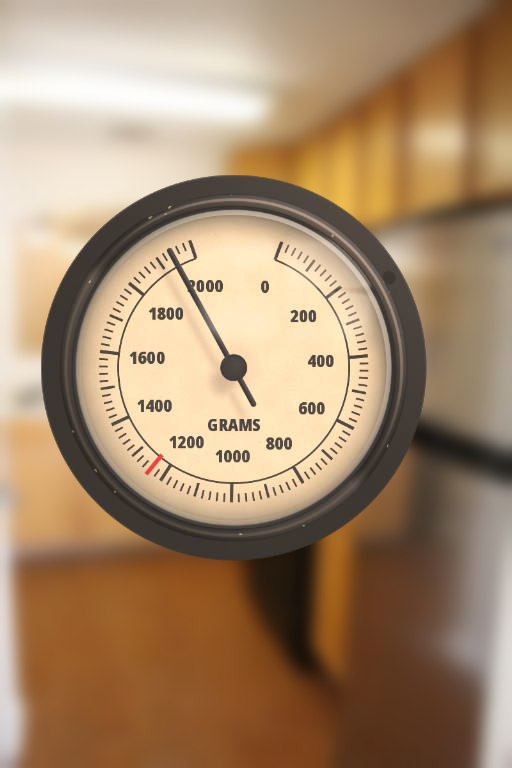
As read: {"value": 1940, "unit": "g"}
